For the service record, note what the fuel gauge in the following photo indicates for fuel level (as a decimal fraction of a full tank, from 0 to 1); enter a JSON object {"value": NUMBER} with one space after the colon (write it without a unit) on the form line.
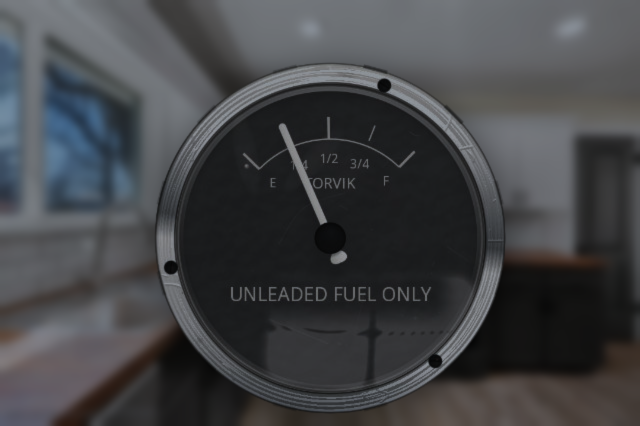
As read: {"value": 0.25}
